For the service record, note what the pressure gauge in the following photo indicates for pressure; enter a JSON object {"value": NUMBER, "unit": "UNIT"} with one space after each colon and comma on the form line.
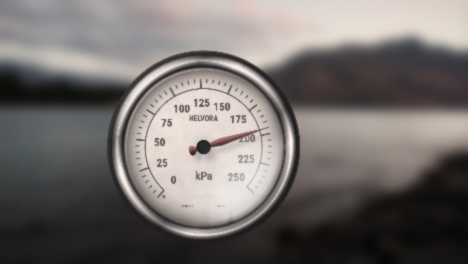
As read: {"value": 195, "unit": "kPa"}
